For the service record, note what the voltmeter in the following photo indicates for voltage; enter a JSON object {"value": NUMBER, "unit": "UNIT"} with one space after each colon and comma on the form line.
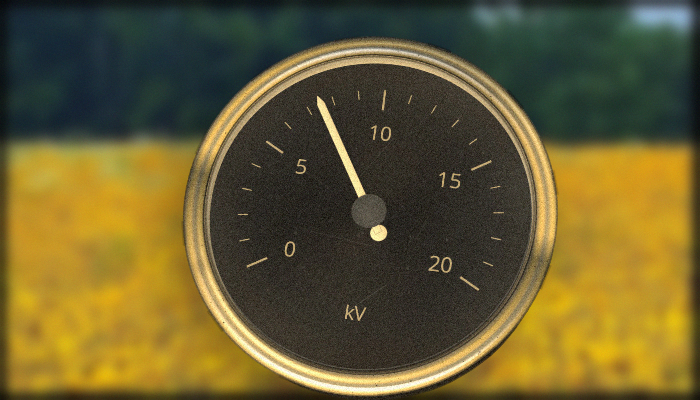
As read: {"value": 7.5, "unit": "kV"}
